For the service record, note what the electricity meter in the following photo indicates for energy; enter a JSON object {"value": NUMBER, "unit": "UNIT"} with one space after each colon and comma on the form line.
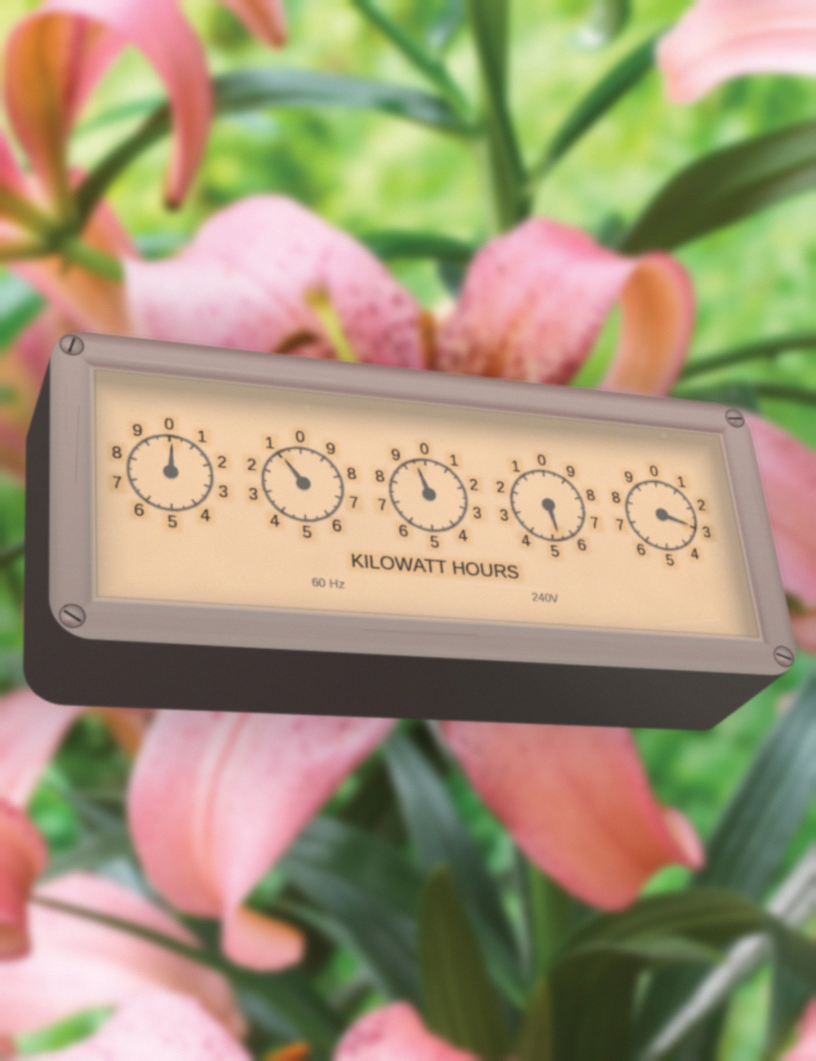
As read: {"value": 953, "unit": "kWh"}
